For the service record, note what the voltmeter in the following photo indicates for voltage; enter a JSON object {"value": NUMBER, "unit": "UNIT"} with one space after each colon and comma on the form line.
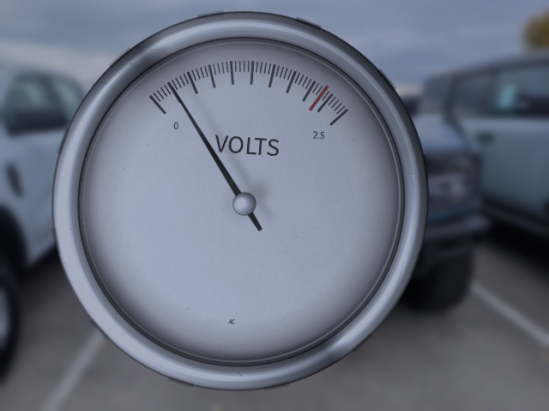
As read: {"value": 0.25, "unit": "V"}
